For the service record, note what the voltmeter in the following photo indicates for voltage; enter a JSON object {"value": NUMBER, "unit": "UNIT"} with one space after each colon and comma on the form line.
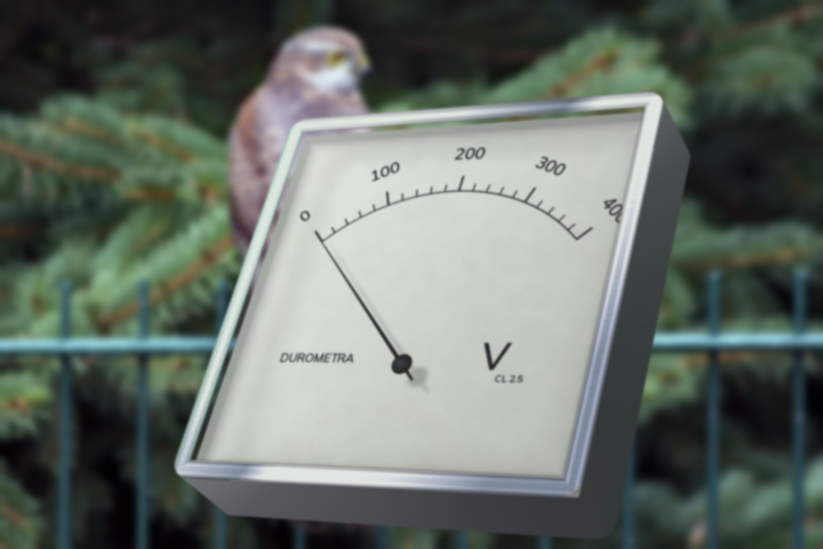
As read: {"value": 0, "unit": "V"}
